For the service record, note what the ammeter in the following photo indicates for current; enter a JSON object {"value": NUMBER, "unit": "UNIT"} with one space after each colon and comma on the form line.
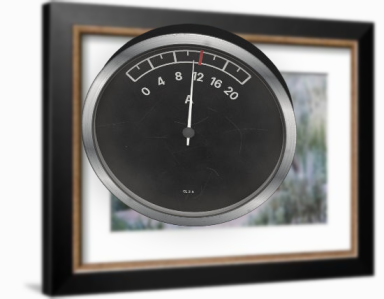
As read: {"value": 11, "unit": "A"}
